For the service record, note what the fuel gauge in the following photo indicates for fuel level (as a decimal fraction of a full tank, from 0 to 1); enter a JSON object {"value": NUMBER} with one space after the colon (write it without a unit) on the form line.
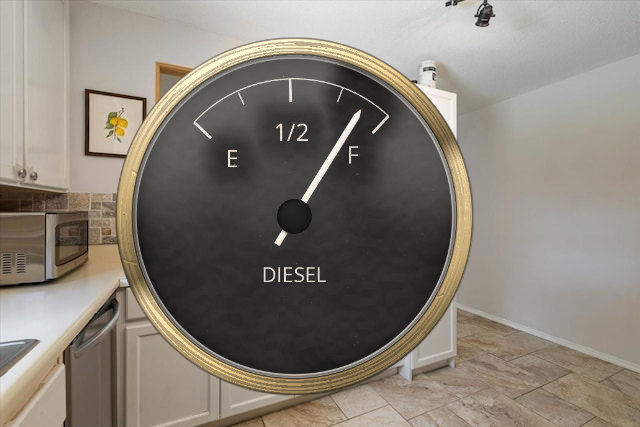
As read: {"value": 0.875}
